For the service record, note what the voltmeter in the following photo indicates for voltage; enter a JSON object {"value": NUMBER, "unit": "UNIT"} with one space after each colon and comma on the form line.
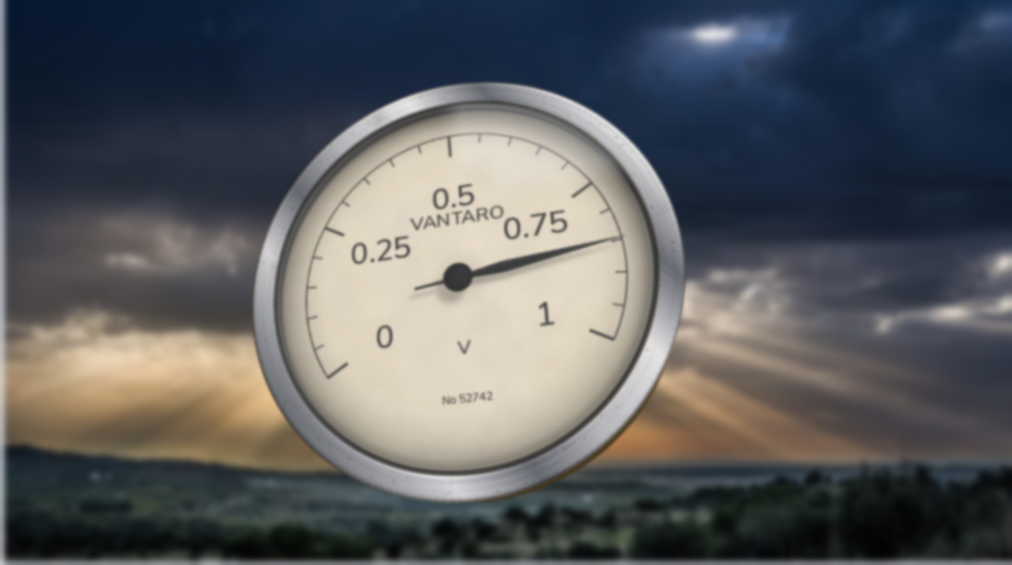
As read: {"value": 0.85, "unit": "V"}
